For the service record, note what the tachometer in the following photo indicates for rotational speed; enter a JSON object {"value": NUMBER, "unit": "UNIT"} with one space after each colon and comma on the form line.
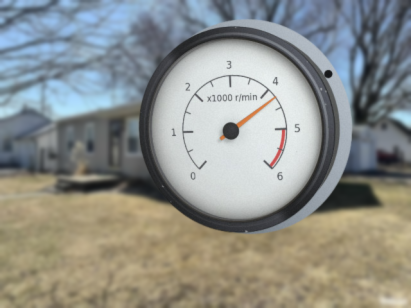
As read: {"value": 4250, "unit": "rpm"}
